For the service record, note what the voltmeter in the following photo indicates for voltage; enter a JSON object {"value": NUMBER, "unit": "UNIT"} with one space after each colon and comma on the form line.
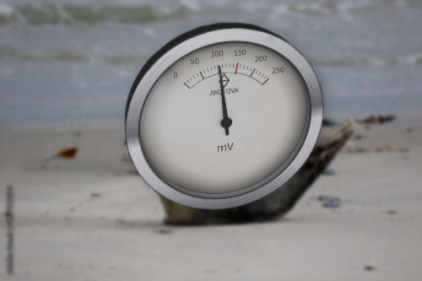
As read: {"value": 100, "unit": "mV"}
